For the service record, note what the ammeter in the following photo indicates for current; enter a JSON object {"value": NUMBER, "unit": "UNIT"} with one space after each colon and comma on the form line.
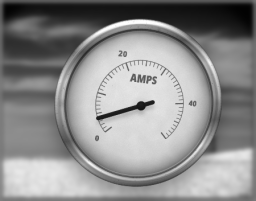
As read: {"value": 4, "unit": "A"}
